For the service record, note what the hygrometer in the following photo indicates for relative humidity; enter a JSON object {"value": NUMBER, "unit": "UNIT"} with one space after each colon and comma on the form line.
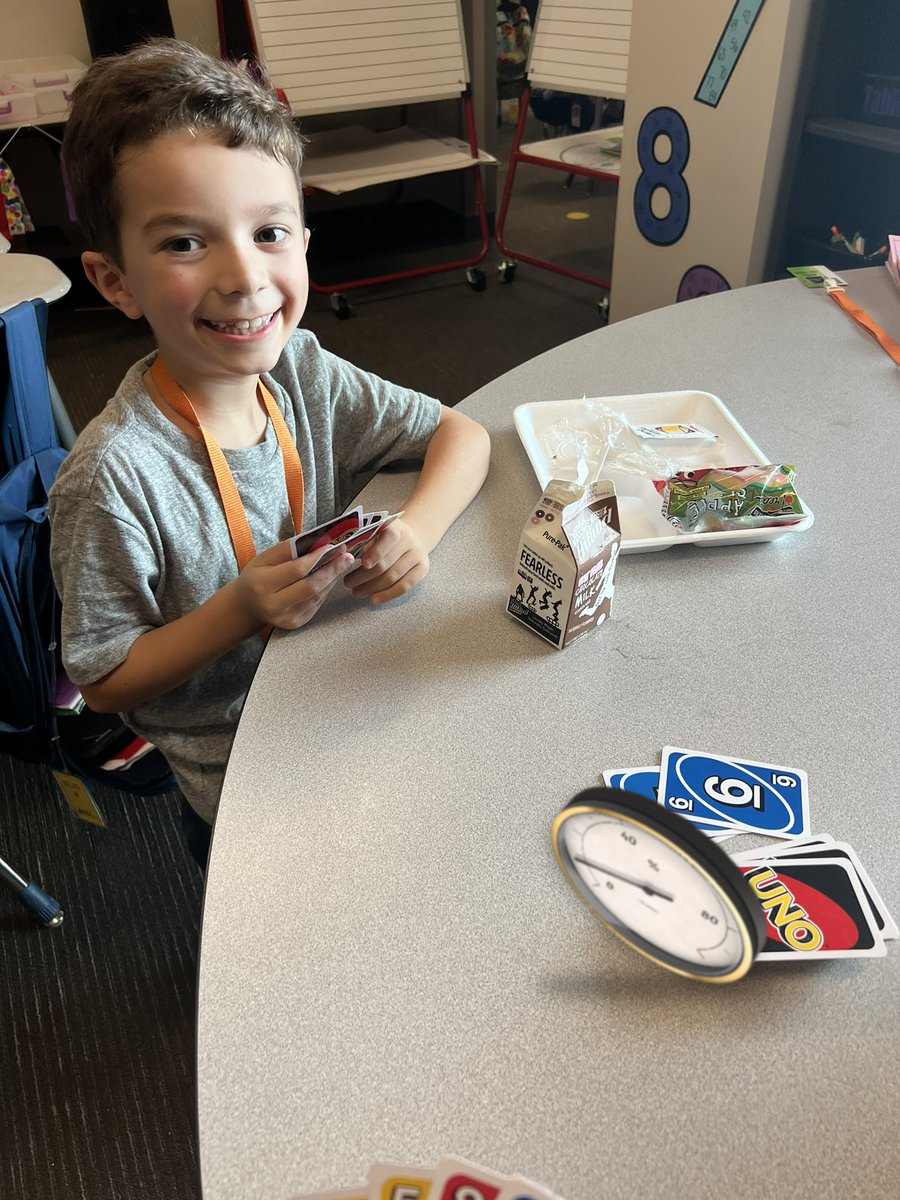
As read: {"value": 10, "unit": "%"}
